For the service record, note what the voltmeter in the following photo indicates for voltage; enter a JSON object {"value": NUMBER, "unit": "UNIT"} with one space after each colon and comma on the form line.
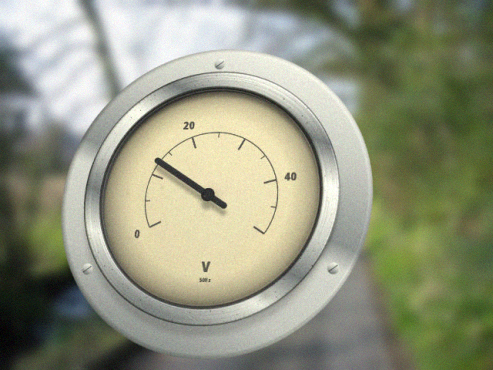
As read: {"value": 12.5, "unit": "V"}
